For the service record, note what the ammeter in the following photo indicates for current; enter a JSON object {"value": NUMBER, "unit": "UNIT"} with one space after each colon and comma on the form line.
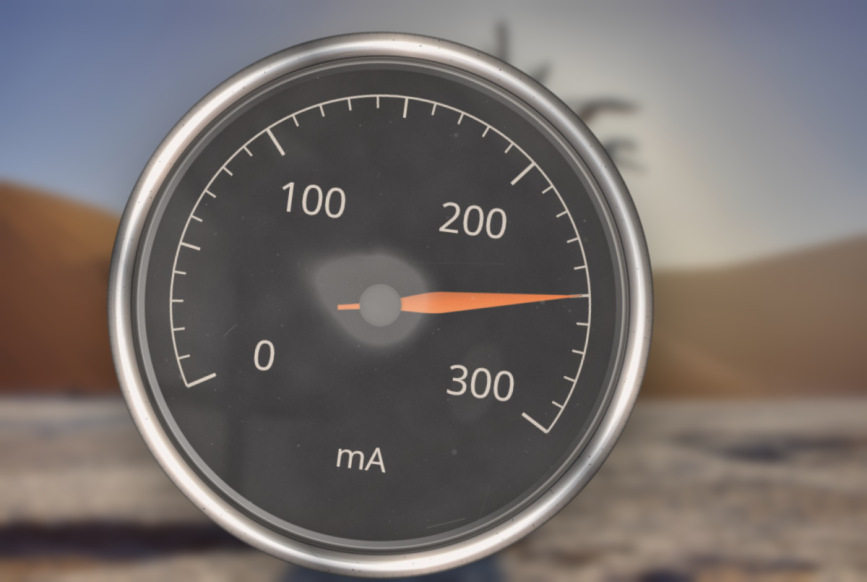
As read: {"value": 250, "unit": "mA"}
